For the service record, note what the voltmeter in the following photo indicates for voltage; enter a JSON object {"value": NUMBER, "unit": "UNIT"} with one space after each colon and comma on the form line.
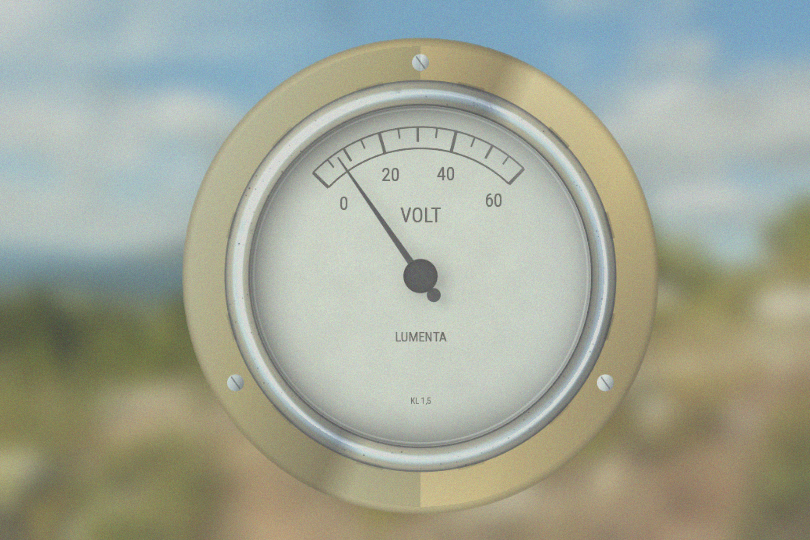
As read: {"value": 7.5, "unit": "V"}
